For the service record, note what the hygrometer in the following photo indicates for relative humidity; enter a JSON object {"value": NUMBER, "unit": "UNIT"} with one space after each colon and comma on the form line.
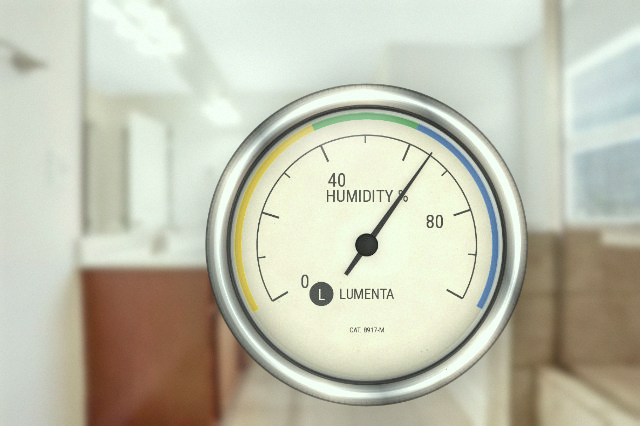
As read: {"value": 65, "unit": "%"}
